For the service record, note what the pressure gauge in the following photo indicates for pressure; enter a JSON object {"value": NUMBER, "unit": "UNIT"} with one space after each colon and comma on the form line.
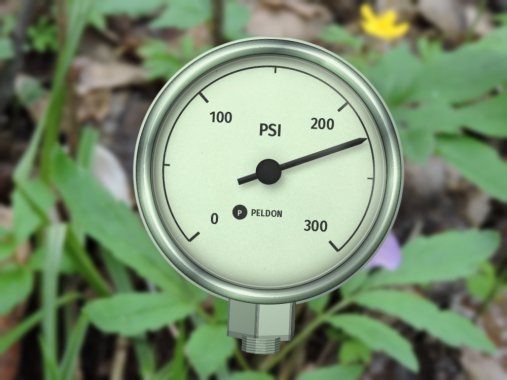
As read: {"value": 225, "unit": "psi"}
